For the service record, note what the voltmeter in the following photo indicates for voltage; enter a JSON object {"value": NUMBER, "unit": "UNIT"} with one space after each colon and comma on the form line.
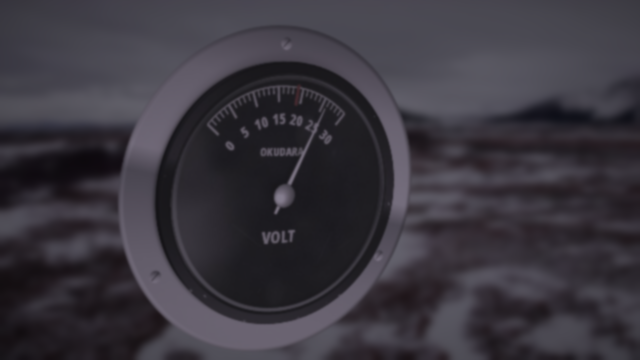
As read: {"value": 25, "unit": "V"}
